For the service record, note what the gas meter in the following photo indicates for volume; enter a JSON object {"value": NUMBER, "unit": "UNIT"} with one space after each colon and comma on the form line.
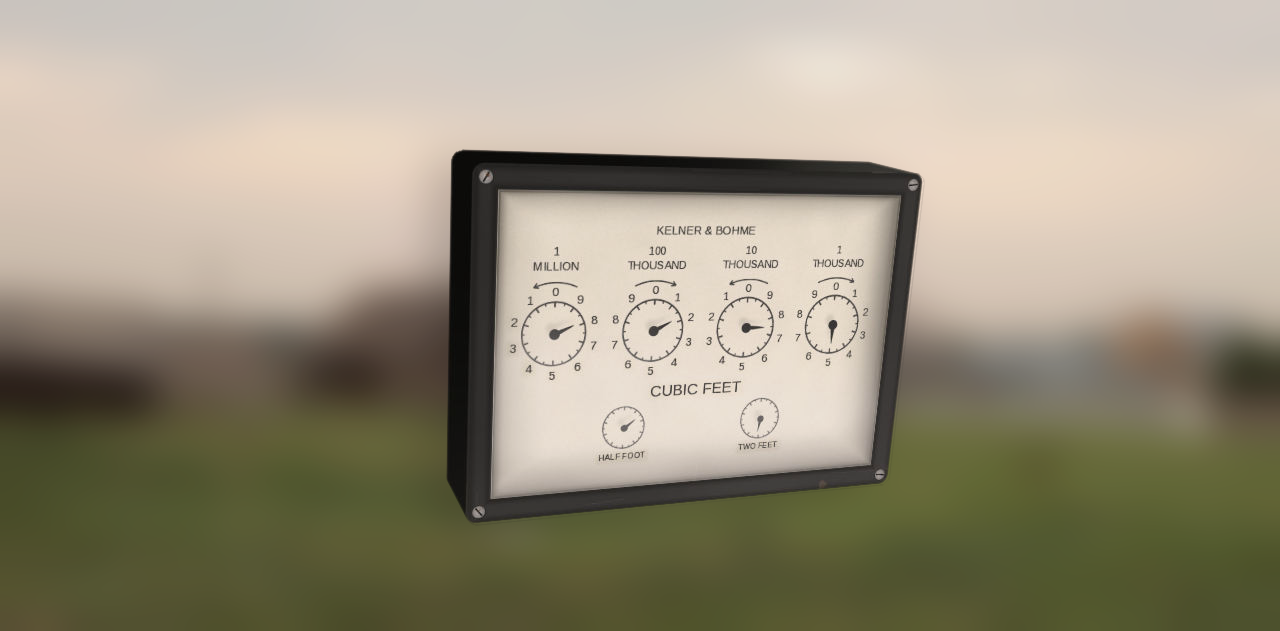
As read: {"value": 817500, "unit": "ft³"}
